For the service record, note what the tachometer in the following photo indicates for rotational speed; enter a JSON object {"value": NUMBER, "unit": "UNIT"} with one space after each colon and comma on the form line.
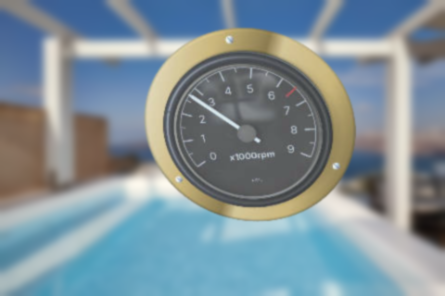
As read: {"value": 2750, "unit": "rpm"}
